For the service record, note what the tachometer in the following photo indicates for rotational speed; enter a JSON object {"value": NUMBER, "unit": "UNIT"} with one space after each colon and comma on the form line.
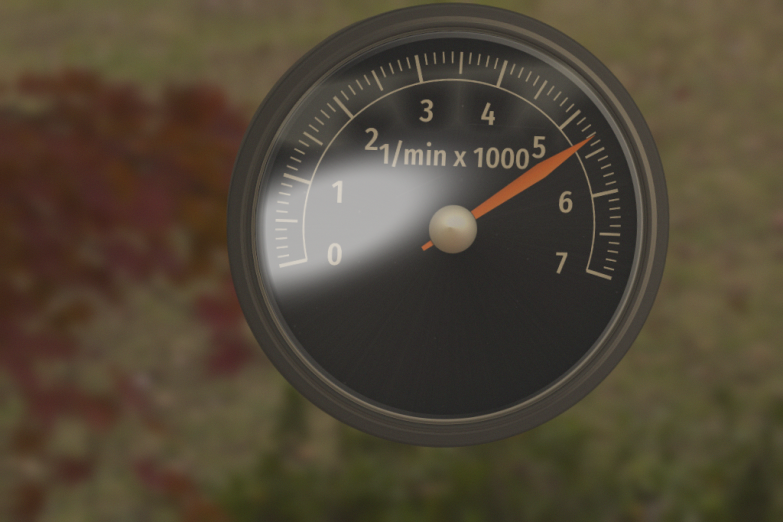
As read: {"value": 5300, "unit": "rpm"}
